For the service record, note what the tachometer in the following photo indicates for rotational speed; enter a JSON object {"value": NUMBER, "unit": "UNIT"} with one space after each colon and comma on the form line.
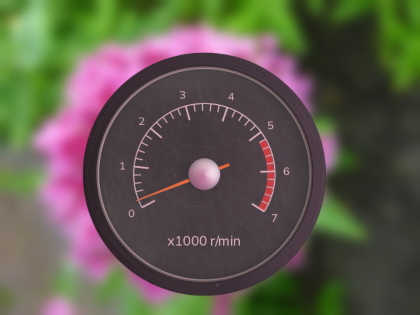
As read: {"value": 200, "unit": "rpm"}
